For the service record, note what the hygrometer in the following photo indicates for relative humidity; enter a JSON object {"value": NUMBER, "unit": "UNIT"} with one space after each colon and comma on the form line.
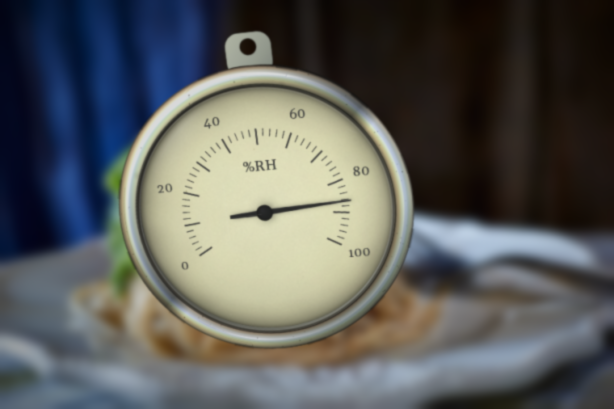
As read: {"value": 86, "unit": "%"}
